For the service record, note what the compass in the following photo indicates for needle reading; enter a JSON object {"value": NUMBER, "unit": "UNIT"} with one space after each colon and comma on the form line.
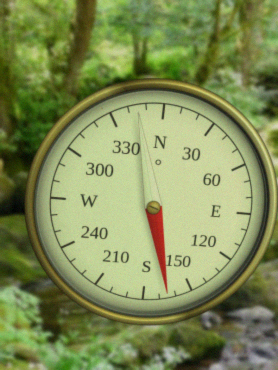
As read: {"value": 165, "unit": "°"}
